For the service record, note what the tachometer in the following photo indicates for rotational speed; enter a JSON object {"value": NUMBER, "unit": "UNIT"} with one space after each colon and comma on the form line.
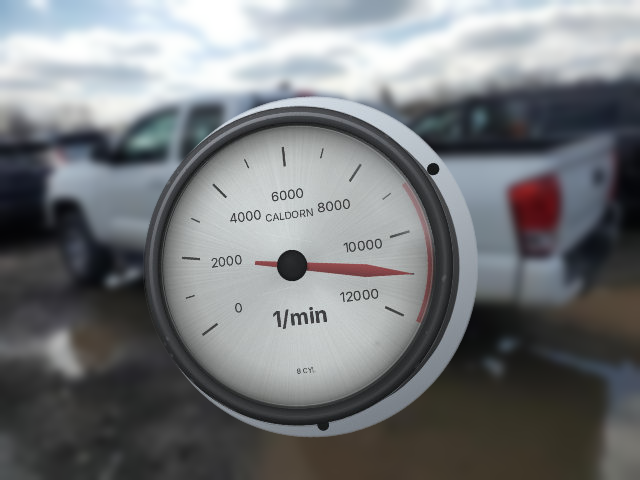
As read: {"value": 11000, "unit": "rpm"}
